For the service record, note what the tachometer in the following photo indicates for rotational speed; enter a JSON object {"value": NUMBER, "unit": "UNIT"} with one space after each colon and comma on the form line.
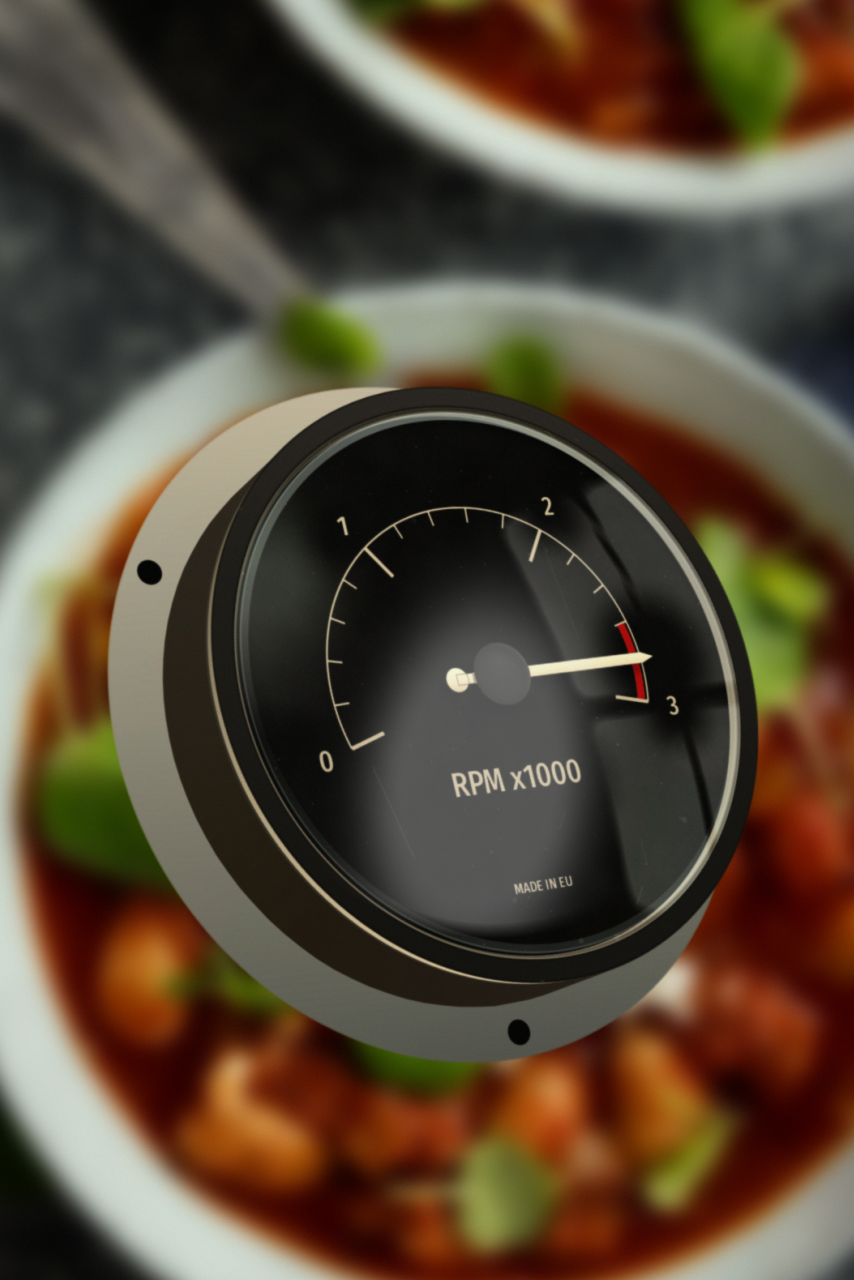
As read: {"value": 2800, "unit": "rpm"}
